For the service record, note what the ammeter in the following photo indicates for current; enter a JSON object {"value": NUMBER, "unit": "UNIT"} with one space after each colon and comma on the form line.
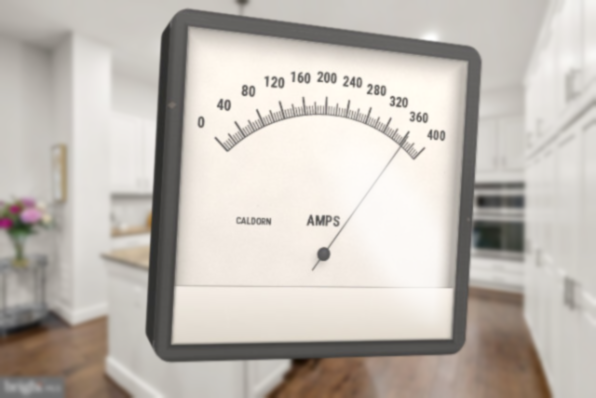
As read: {"value": 360, "unit": "A"}
